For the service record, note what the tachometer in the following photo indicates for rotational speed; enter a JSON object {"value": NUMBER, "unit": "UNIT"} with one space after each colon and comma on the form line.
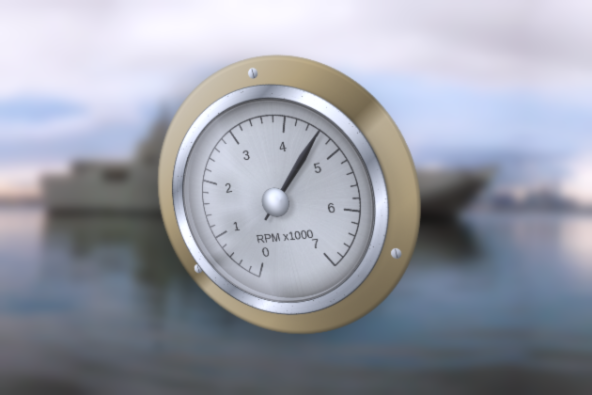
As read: {"value": 4600, "unit": "rpm"}
